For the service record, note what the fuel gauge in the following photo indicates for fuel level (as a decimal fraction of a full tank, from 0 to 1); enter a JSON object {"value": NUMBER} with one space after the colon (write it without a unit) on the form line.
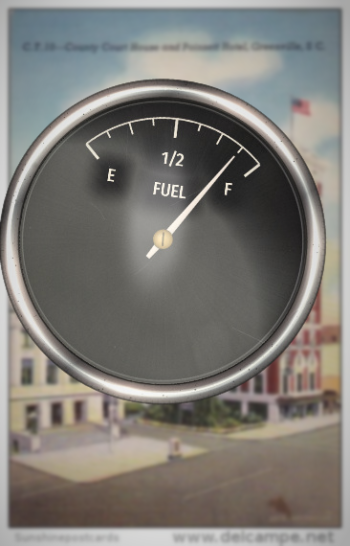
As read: {"value": 0.875}
